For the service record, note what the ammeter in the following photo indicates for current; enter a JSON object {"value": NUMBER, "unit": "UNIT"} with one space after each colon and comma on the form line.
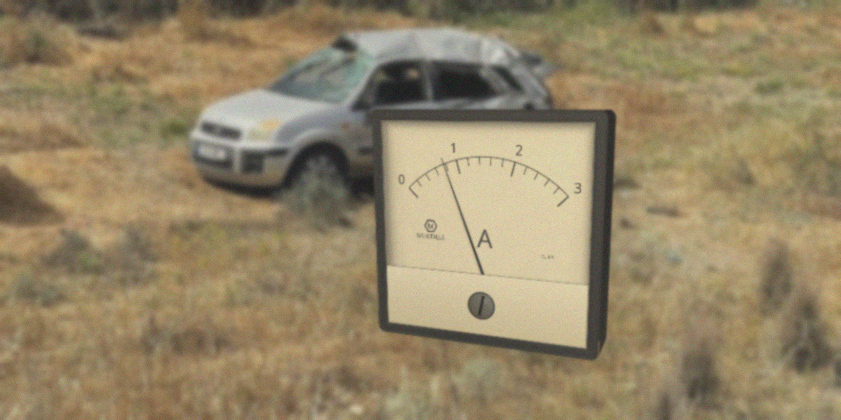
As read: {"value": 0.8, "unit": "A"}
